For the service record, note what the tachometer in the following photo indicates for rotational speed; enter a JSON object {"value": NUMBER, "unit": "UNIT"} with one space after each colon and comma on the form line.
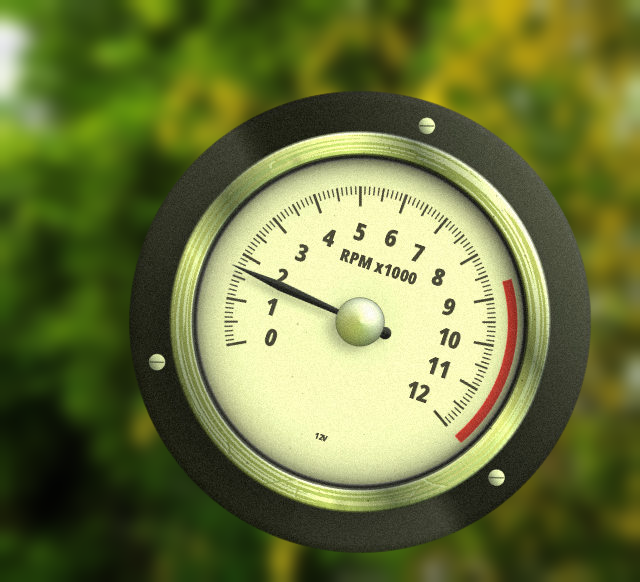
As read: {"value": 1700, "unit": "rpm"}
